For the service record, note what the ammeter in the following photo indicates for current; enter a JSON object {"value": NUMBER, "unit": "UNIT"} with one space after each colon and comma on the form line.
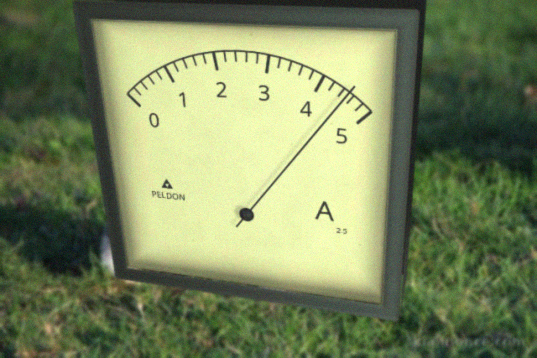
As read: {"value": 4.5, "unit": "A"}
